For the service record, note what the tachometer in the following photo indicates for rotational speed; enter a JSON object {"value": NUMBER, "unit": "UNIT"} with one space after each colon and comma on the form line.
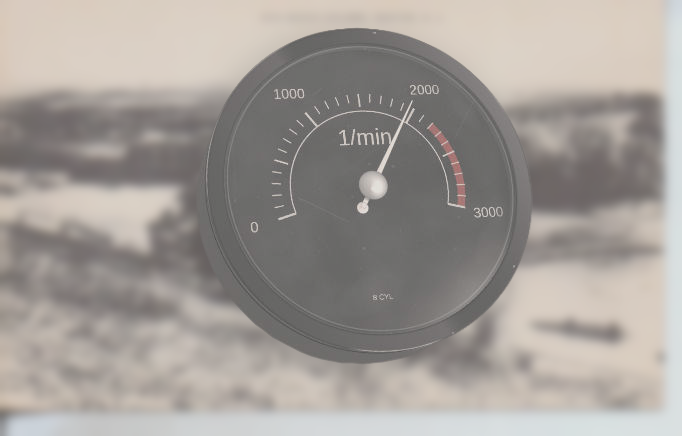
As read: {"value": 1950, "unit": "rpm"}
